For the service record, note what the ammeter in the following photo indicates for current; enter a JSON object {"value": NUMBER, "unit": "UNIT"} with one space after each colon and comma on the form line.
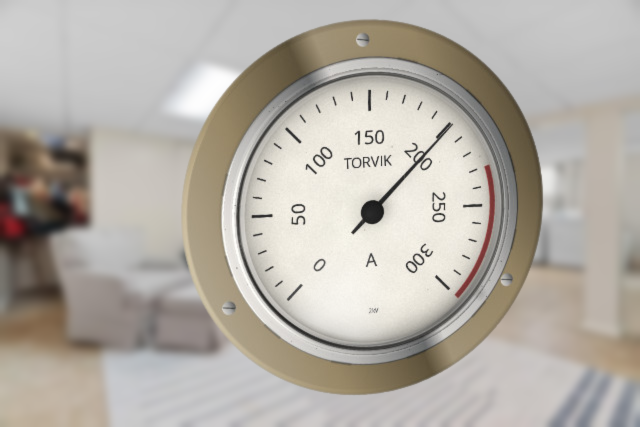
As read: {"value": 200, "unit": "A"}
